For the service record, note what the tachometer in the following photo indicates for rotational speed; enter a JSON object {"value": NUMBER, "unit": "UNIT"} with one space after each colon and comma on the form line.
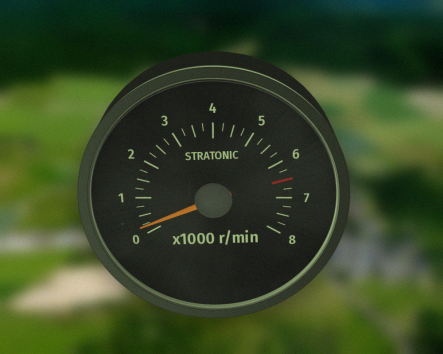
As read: {"value": 250, "unit": "rpm"}
